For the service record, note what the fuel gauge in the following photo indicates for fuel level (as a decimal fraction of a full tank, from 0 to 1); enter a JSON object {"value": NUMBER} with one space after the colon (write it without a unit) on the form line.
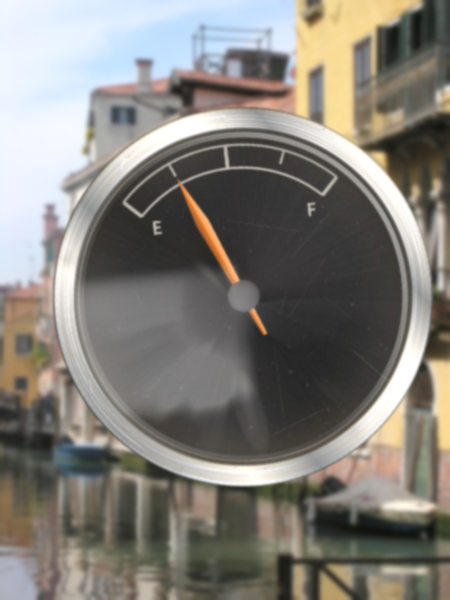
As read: {"value": 0.25}
